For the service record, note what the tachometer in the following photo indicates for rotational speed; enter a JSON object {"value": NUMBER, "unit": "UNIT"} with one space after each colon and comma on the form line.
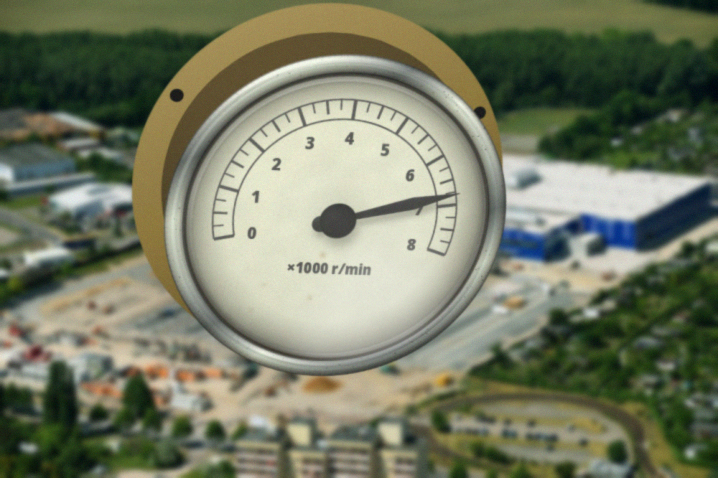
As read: {"value": 6750, "unit": "rpm"}
